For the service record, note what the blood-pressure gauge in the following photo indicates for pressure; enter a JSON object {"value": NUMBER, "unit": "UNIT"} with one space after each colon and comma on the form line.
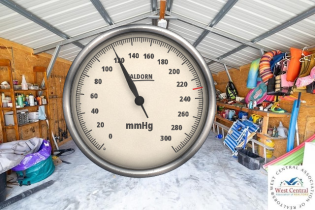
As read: {"value": 120, "unit": "mmHg"}
